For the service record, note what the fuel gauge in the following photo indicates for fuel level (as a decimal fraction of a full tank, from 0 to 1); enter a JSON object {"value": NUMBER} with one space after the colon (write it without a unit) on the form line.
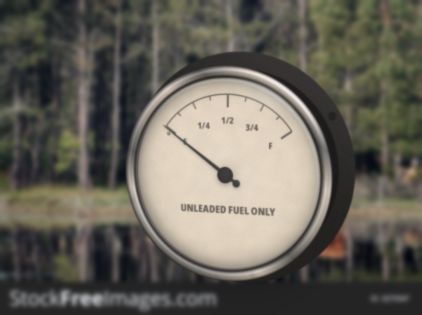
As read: {"value": 0}
